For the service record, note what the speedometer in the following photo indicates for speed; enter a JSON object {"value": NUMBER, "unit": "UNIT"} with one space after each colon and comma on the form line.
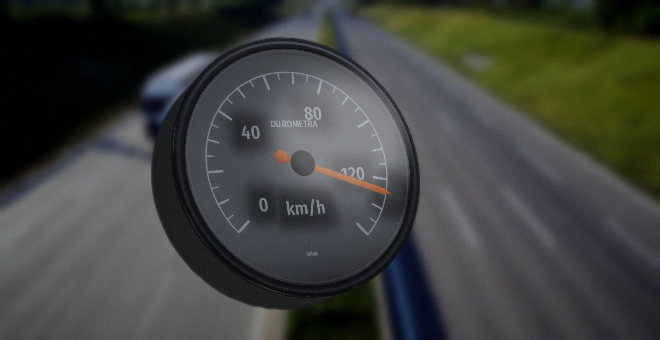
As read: {"value": 125, "unit": "km/h"}
